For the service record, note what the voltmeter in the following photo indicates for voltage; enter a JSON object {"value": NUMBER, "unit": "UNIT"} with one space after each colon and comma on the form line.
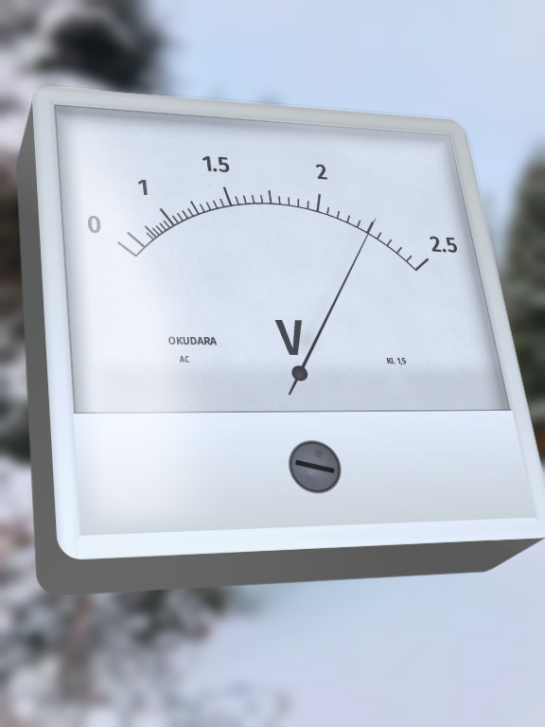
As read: {"value": 2.25, "unit": "V"}
